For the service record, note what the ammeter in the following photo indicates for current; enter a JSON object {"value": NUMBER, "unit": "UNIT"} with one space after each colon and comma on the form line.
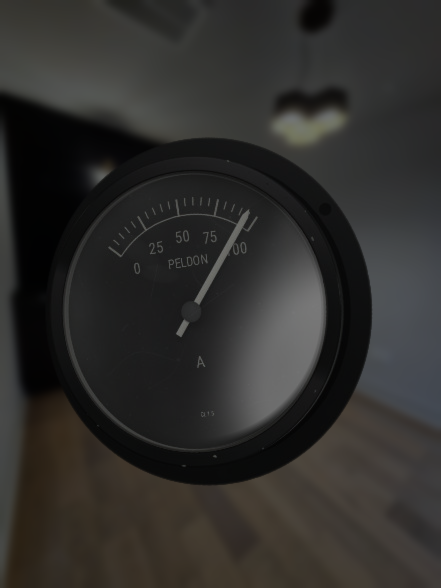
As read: {"value": 95, "unit": "A"}
